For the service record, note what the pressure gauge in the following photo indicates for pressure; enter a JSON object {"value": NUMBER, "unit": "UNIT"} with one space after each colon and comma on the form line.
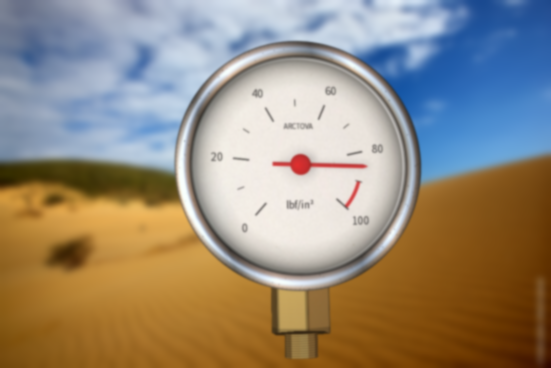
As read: {"value": 85, "unit": "psi"}
